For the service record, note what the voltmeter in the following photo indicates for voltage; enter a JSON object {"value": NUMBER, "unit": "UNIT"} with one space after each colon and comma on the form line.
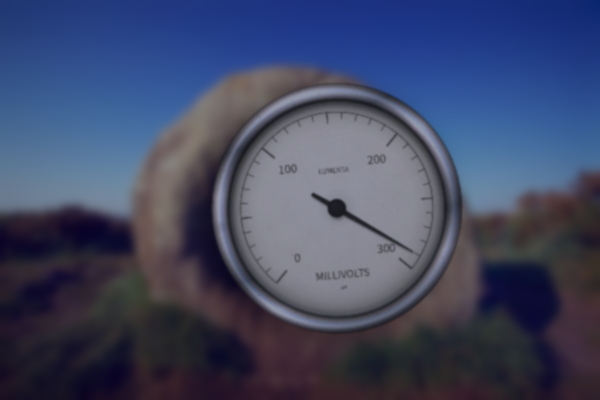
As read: {"value": 290, "unit": "mV"}
